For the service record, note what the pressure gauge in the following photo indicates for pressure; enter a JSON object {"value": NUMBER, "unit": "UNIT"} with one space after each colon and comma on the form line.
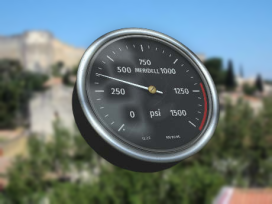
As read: {"value": 350, "unit": "psi"}
